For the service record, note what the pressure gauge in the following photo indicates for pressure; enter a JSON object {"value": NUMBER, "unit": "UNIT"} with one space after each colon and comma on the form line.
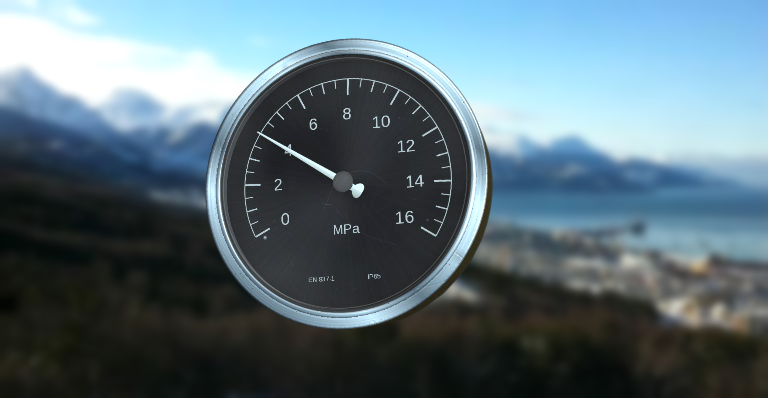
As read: {"value": 4, "unit": "MPa"}
